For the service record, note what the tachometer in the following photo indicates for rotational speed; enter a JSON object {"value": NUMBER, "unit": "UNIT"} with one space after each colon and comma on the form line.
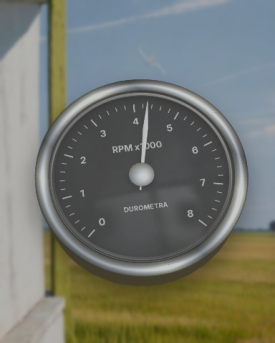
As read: {"value": 4300, "unit": "rpm"}
